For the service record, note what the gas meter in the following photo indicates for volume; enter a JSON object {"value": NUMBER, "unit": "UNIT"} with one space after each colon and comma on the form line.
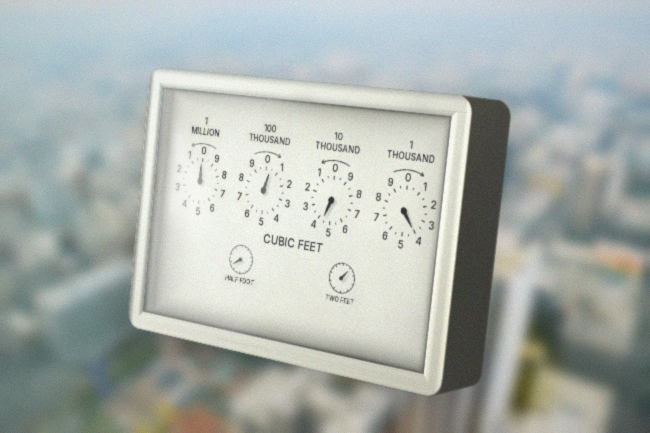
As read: {"value": 4400, "unit": "ft³"}
